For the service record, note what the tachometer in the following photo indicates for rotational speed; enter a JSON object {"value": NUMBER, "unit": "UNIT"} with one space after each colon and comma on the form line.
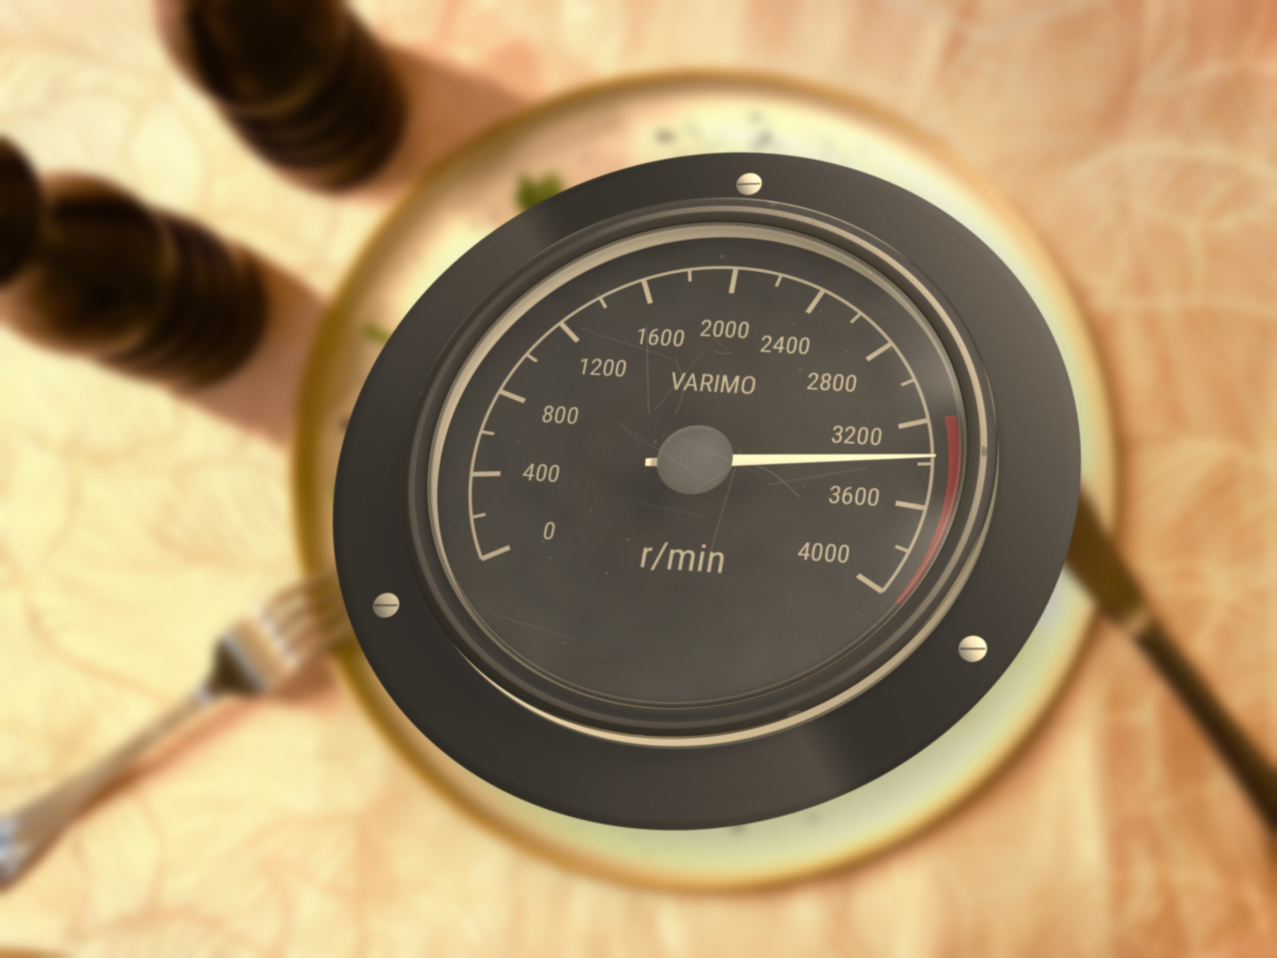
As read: {"value": 3400, "unit": "rpm"}
